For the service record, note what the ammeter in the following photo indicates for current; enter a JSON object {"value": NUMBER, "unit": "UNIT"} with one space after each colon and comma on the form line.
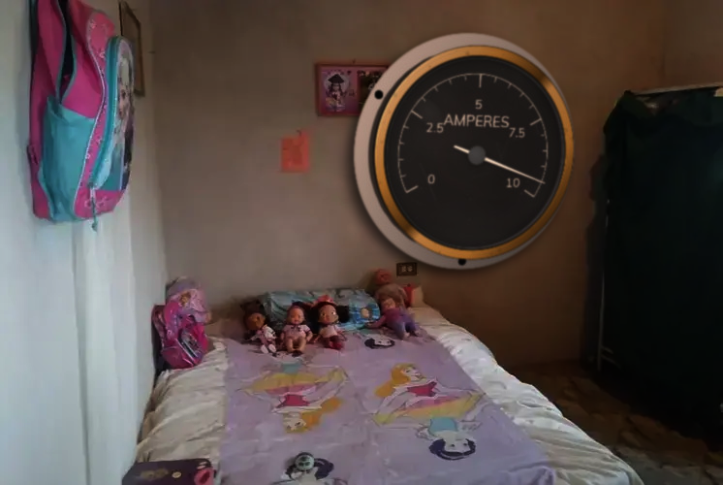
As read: {"value": 9.5, "unit": "A"}
